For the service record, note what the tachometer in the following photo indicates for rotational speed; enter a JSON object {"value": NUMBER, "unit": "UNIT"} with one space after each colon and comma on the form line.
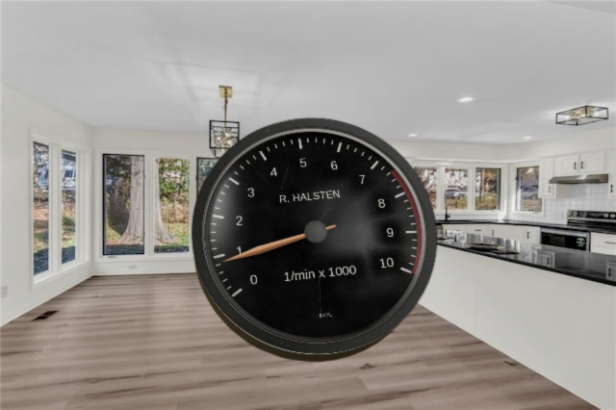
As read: {"value": 800, "unit": "rpm"}
